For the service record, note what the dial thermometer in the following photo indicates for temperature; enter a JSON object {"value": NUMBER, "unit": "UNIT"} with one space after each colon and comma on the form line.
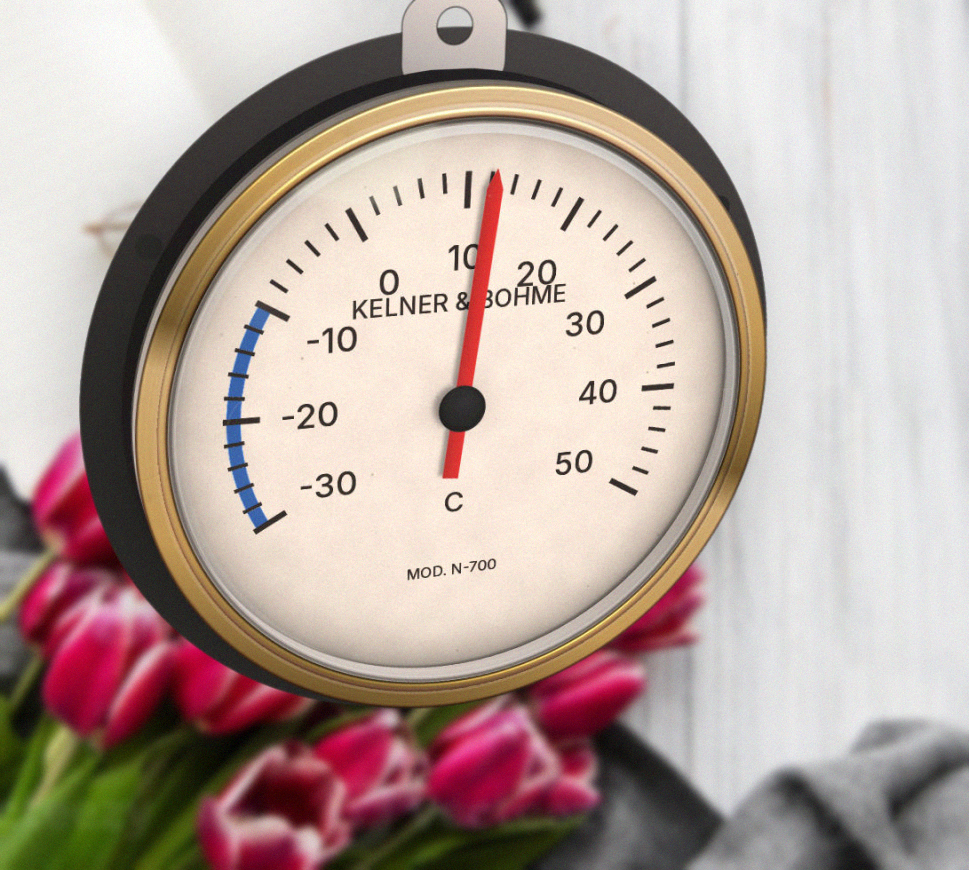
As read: {"value": 12, "unit": "°C"}
